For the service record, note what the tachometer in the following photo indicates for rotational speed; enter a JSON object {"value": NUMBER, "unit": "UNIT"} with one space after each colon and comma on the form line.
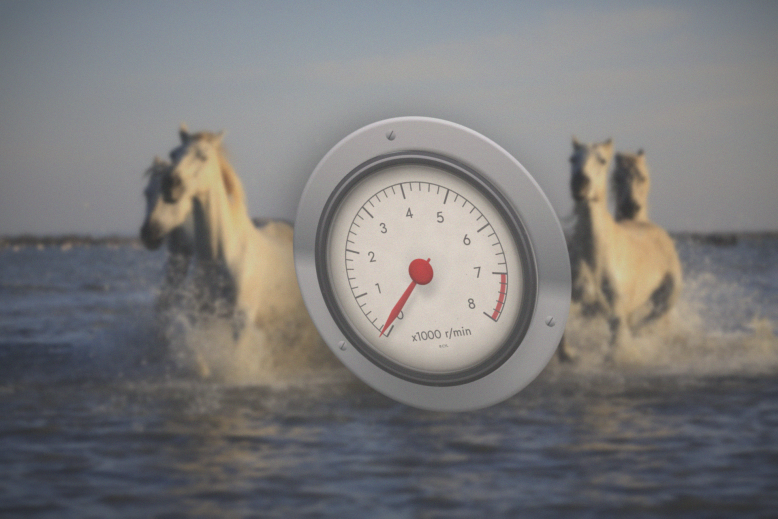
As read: {"value": 100, "unit": "rpm"}
